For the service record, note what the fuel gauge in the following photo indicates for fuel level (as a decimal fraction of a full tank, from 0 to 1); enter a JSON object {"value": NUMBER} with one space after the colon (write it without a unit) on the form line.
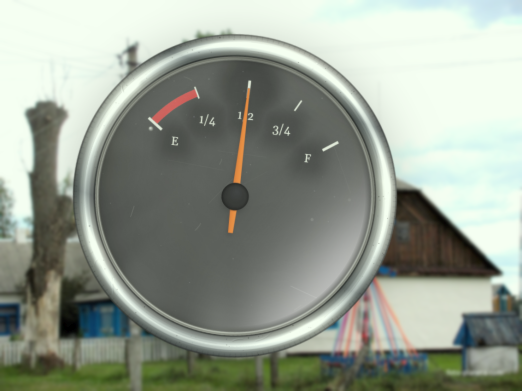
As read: {"value": 0.5}
